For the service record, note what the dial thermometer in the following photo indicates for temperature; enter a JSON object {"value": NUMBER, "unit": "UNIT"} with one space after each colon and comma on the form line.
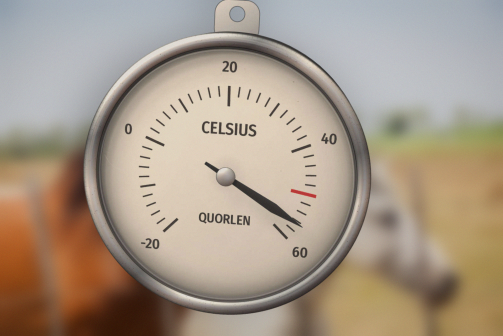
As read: {"value": 56, "unit": "°C"}
